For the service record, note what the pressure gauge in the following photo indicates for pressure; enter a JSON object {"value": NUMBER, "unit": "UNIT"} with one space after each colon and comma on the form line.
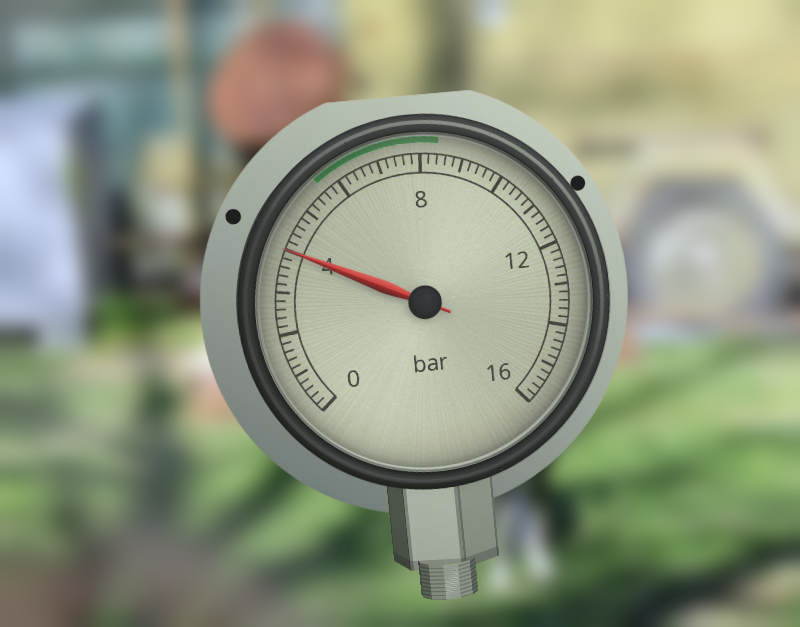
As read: {"value": 4, "unit": "bar"}
